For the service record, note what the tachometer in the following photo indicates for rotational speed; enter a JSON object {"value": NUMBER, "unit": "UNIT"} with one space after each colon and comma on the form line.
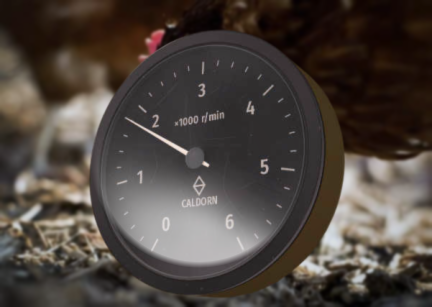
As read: {"value": 1800, "unit": "rpm"}
